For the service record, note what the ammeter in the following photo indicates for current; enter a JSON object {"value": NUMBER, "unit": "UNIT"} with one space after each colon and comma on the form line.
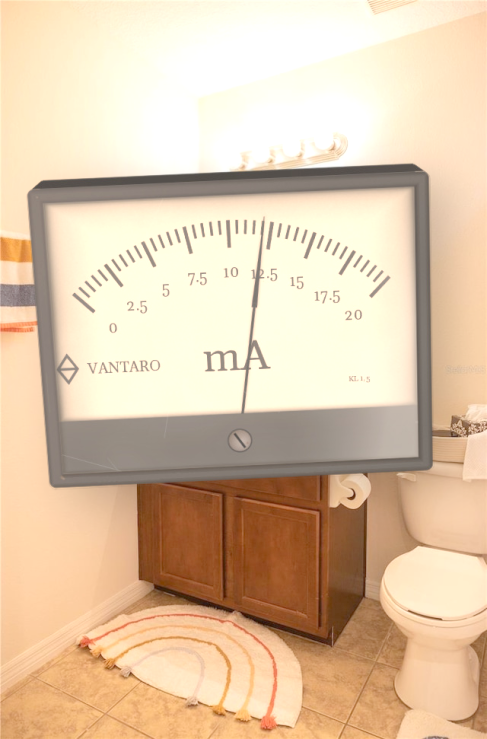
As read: {"value": 12, "unit": "mA"}
